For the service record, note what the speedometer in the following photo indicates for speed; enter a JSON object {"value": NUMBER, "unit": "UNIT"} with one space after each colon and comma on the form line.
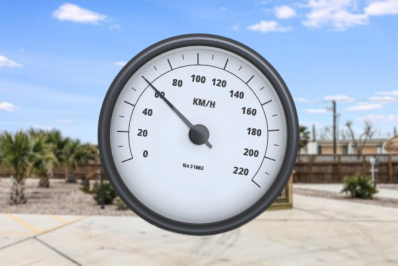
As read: {"value": 60, "unit": "km/h"}
